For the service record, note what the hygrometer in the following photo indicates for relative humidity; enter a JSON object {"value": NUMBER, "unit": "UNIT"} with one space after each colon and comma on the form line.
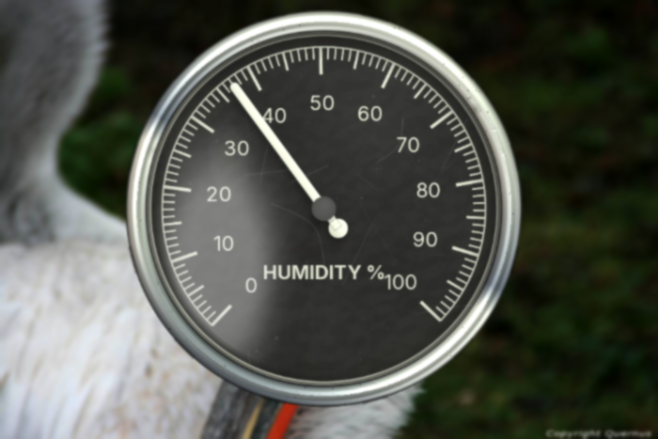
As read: {"value": 37, "unit": "%"}
